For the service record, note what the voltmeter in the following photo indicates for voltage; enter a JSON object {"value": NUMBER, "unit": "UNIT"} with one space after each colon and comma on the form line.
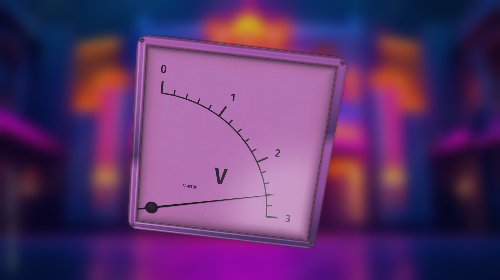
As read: {"value": 2.6, "unit": "V"}
